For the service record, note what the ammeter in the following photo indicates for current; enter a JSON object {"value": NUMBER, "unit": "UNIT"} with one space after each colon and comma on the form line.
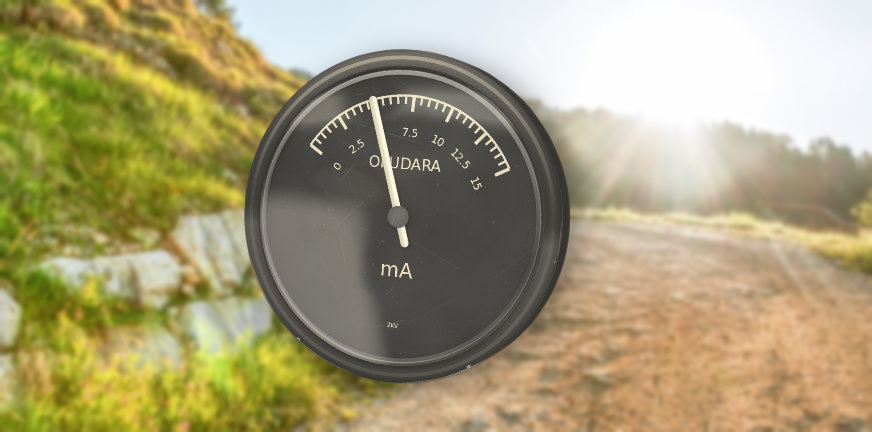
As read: {"value": 5, "unit": "mA"}
